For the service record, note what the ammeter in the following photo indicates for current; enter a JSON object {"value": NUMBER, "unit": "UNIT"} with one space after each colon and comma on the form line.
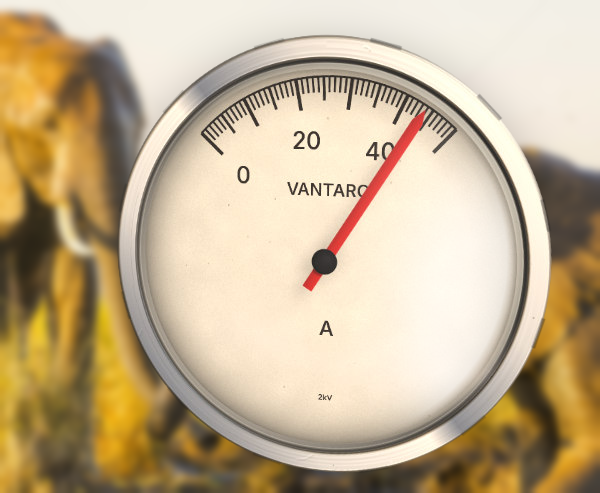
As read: {"value": 44, "unit": "A"}
